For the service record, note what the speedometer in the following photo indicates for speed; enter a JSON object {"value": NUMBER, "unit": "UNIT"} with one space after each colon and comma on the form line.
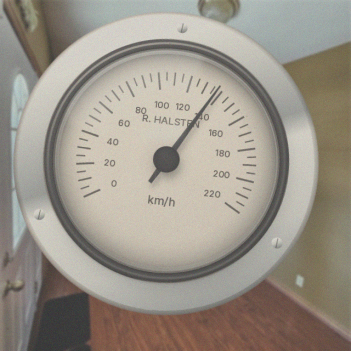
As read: {"value": 137.5, "unit": "km/h"}
